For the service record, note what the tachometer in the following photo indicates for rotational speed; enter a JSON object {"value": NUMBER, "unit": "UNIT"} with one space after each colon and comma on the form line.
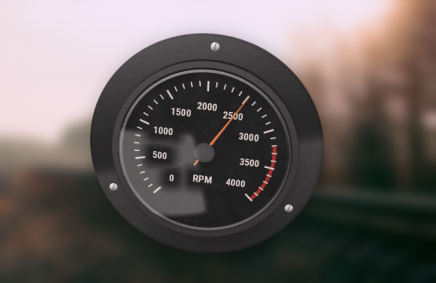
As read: {"value": 2500, "unit": "rpm"}
